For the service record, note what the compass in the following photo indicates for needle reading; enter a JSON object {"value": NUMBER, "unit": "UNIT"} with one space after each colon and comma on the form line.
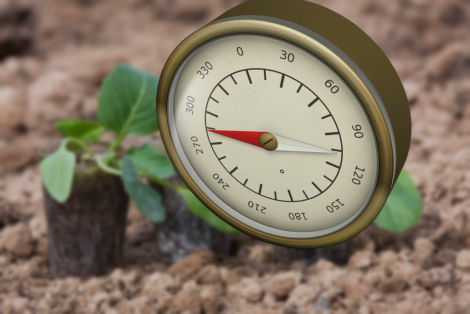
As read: {"value": 285, "unit": "°"}
